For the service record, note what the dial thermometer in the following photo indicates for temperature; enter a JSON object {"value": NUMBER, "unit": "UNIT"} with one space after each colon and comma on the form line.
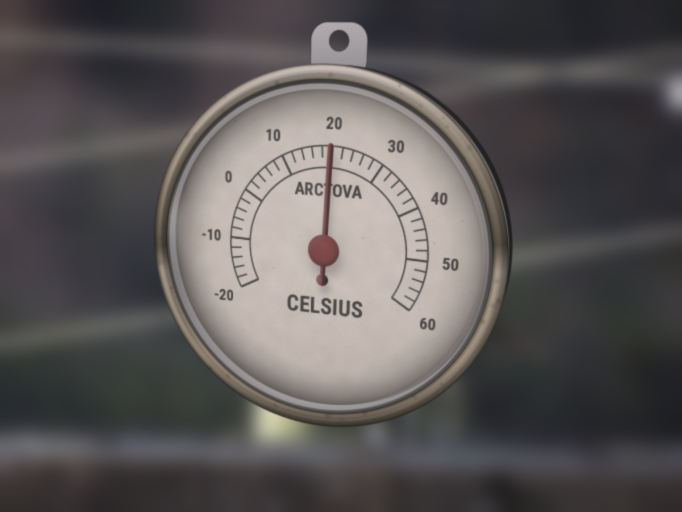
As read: {"value": 20, "unit": "°C"}
